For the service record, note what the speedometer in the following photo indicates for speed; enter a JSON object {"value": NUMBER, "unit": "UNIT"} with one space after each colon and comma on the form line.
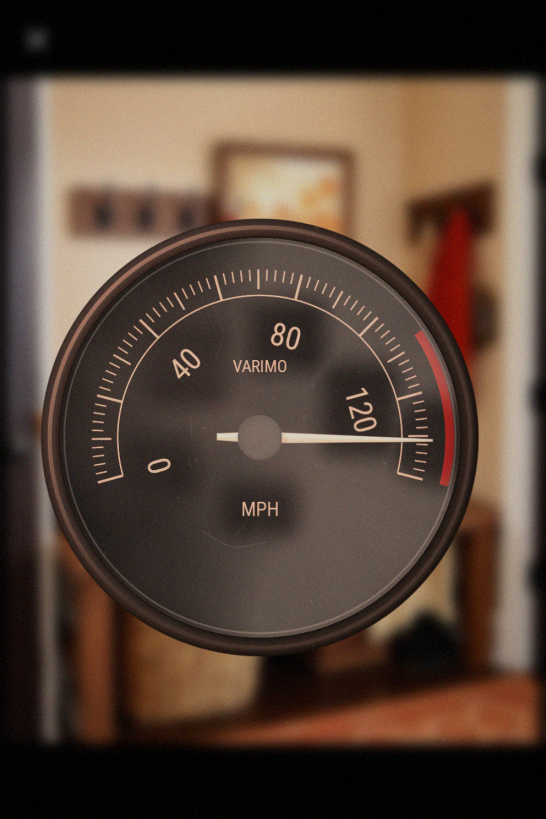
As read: {"value": 131, "unit": "mph"}
